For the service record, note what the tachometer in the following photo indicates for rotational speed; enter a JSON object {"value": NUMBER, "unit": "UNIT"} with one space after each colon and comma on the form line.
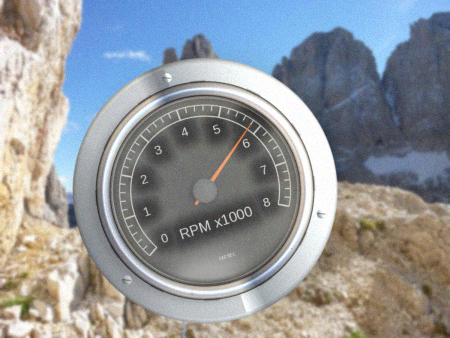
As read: {"value": 5800, "unit": "rpm"}
